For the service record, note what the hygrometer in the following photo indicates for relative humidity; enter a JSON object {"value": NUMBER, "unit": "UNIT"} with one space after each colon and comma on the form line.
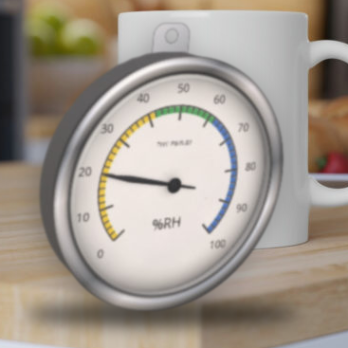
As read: {"value": 20, "unit": "%"}
